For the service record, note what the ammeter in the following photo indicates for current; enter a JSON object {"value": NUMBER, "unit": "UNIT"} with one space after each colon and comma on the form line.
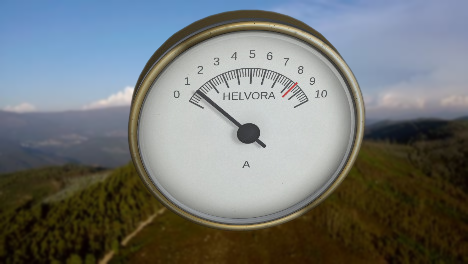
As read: {"value": 1, "unit": "A"}
